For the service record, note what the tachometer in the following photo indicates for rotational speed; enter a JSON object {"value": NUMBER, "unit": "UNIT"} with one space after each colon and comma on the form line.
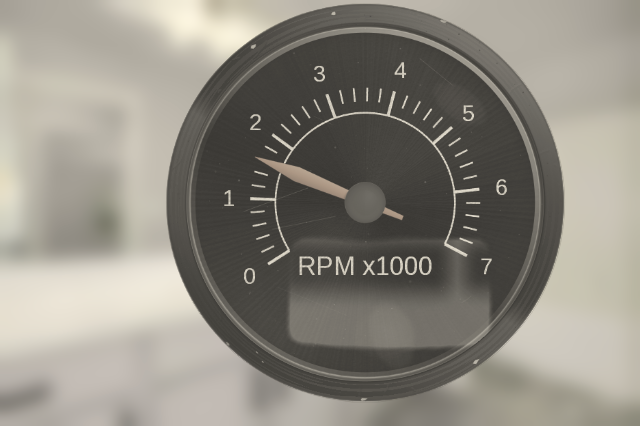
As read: {"value": 1600, "unit": "rpm"}
